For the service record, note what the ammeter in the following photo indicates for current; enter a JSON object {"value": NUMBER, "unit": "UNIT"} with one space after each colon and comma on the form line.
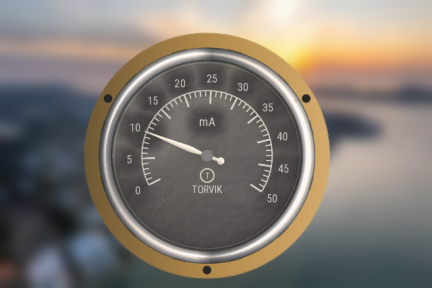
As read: {"value": 10, "unit": "mA"}
